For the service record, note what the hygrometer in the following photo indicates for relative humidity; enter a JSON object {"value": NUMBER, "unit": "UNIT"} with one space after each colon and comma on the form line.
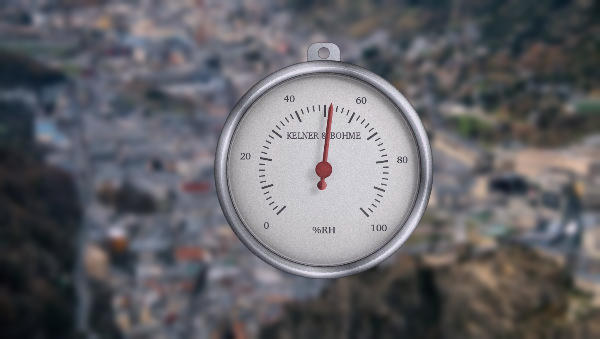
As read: {"value": 52, "unit": "%"}
